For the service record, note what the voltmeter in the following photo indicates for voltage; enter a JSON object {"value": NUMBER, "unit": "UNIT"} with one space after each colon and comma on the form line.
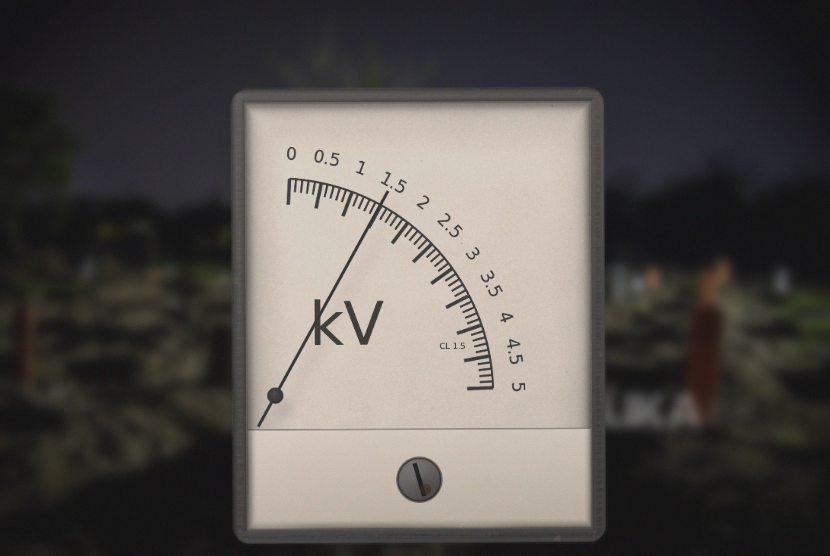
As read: {"value": 1.5, "unit": "kV"}
